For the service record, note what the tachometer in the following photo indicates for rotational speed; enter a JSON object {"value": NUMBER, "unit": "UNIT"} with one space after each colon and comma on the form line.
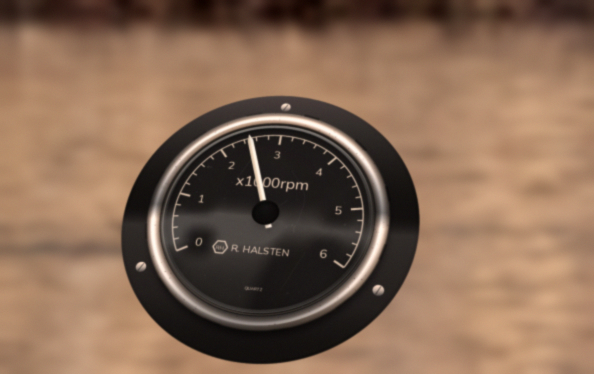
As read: {"value": 2500, "unit": "rpm"}
